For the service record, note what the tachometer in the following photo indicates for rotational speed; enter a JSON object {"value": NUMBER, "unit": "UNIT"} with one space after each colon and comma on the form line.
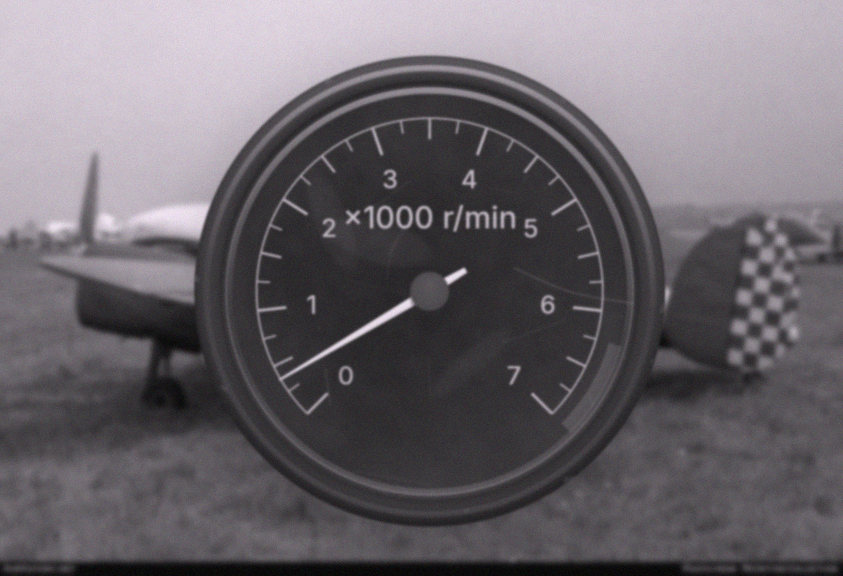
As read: {"value": 375, "unit": "rpm"}
